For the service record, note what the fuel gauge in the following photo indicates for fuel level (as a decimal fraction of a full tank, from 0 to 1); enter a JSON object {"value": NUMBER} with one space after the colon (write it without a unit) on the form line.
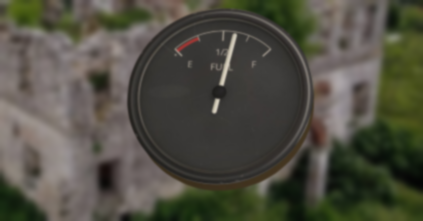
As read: {"value": 0.625}
